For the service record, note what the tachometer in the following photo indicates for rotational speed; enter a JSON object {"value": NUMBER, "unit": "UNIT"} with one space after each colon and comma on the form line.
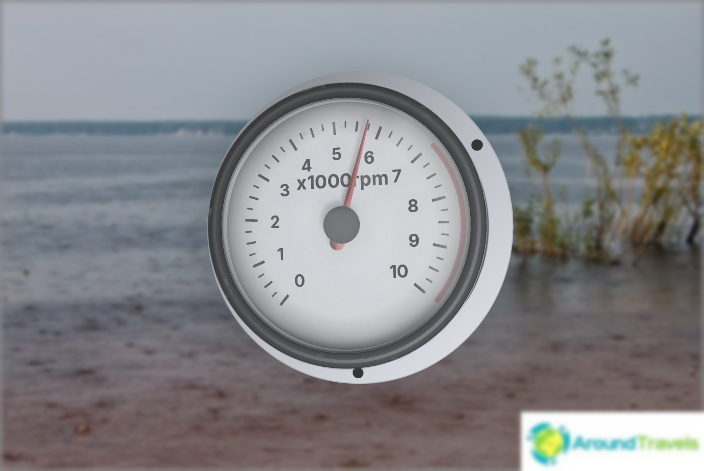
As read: {"value": 5750, "unit": "rpm"}
